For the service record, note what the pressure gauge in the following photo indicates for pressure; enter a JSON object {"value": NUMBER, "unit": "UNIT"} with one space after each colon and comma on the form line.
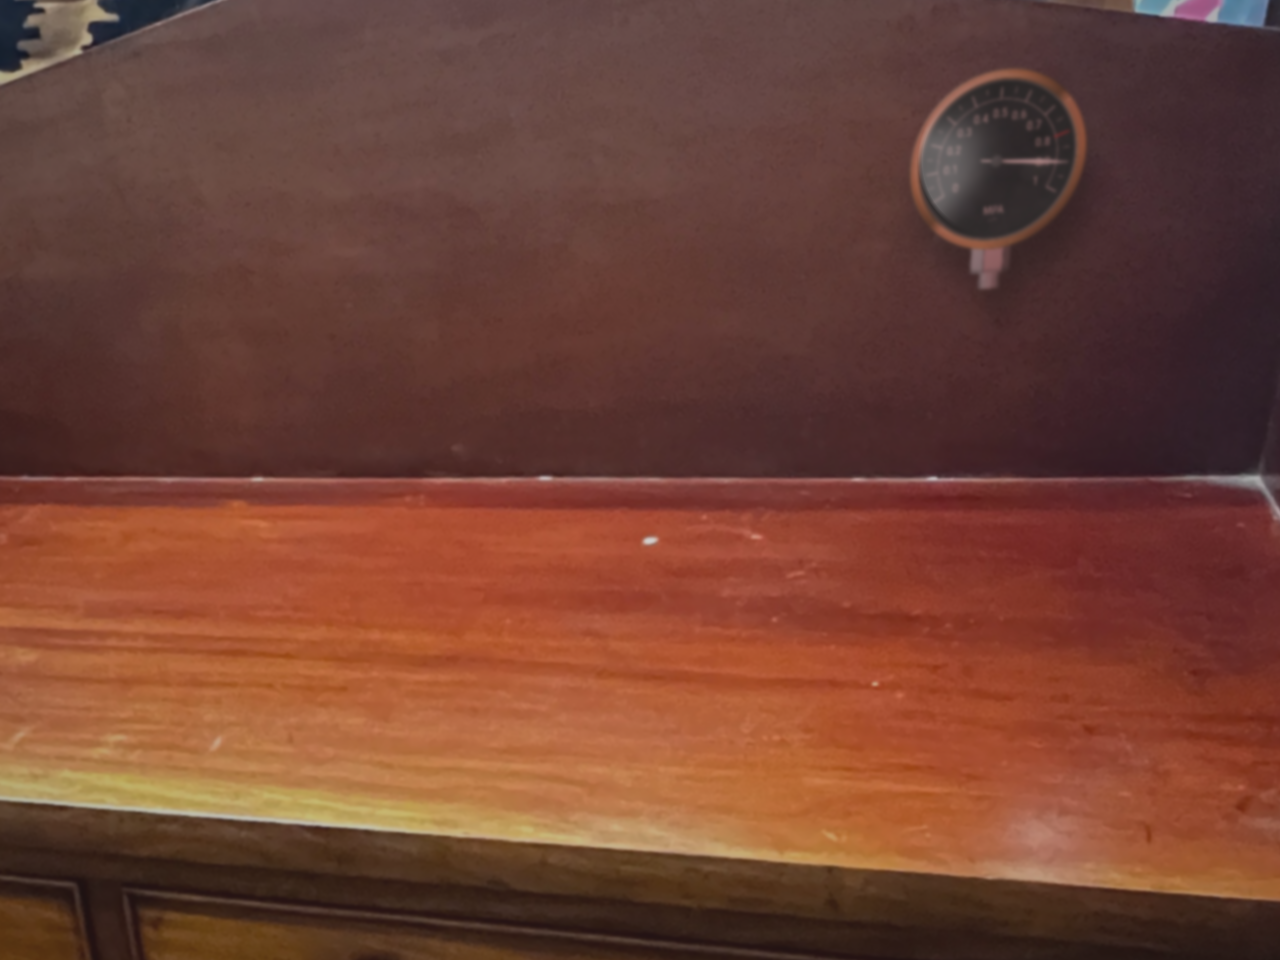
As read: {"value": 0.9, "unit": "MPa"}
